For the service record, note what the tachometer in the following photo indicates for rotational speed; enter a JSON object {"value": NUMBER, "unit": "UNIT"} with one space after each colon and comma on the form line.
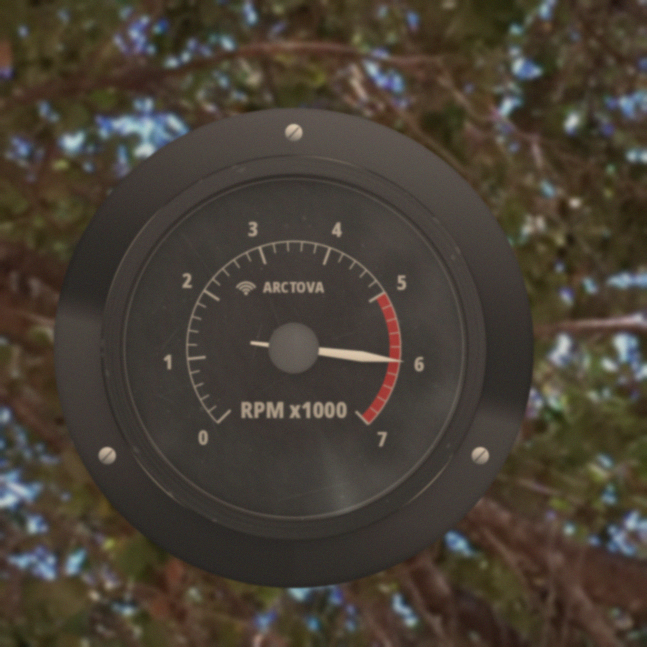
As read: {"value": 6000, "unit": "rpm"}
